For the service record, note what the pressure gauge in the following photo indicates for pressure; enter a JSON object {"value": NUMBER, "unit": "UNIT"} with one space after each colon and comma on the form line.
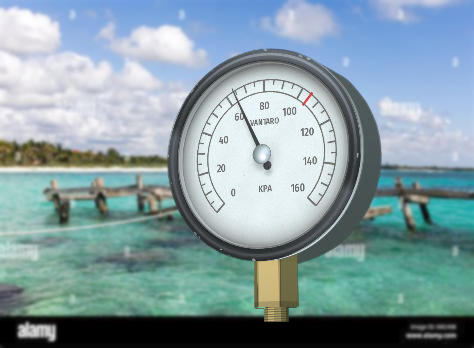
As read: {"value": 65, "unit": "kPa"}
